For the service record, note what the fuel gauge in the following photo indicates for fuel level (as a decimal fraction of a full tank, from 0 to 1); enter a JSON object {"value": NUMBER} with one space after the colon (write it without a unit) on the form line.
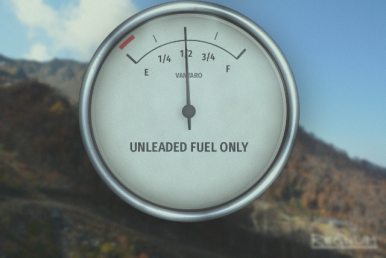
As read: {"value": 0.5}
